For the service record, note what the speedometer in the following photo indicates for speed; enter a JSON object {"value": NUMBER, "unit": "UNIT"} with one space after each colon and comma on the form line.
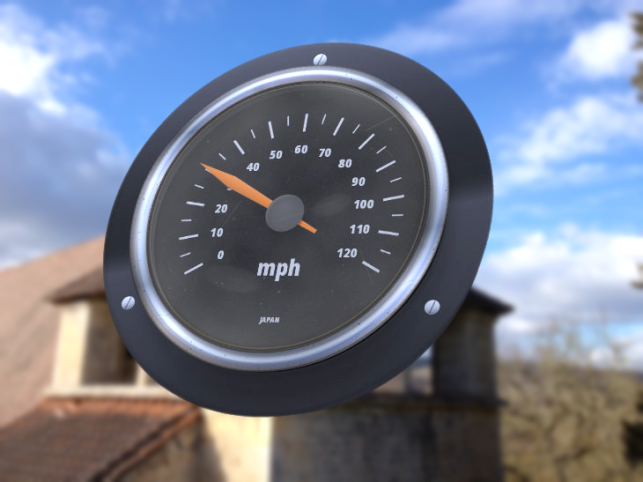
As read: {"value": 30, "unit": "mph"}
